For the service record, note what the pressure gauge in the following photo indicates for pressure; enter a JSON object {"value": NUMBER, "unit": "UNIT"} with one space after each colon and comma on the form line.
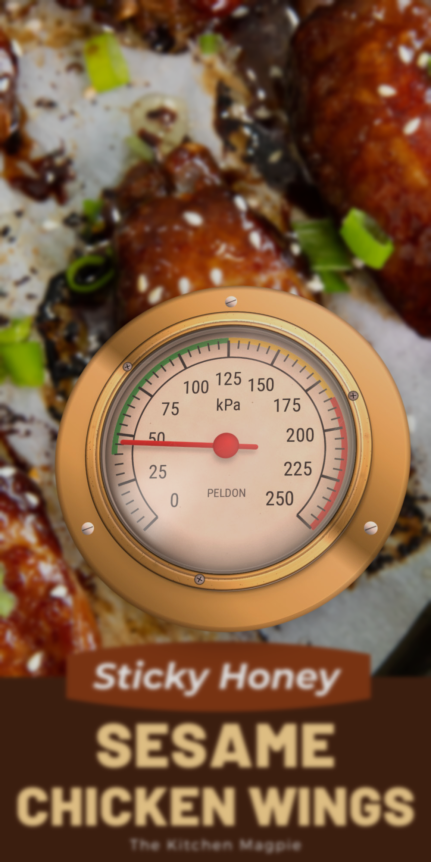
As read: {"value": 45, "unit": "kPa"}
